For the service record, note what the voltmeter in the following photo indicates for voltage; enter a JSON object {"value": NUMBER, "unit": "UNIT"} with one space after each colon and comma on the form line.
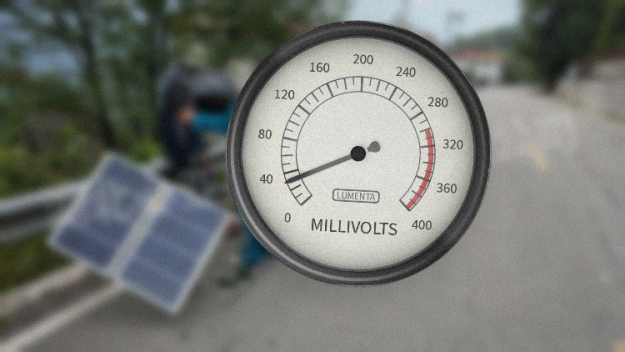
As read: {"value": 30, "unit": "mV"}
